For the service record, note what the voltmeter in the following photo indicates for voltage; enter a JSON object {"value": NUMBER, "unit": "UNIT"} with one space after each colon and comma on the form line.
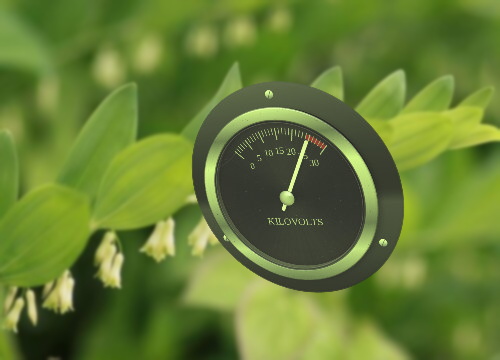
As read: {"value": 25, "unit": "kV"}
